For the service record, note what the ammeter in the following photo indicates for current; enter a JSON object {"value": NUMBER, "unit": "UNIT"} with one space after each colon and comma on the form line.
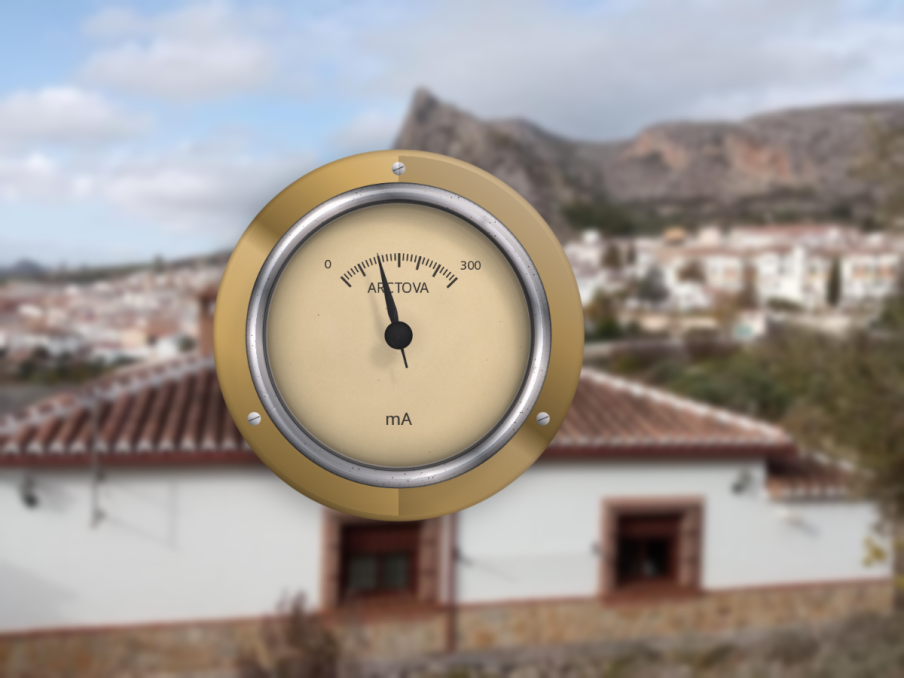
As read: {"value": 100, "unit": "mA"}
